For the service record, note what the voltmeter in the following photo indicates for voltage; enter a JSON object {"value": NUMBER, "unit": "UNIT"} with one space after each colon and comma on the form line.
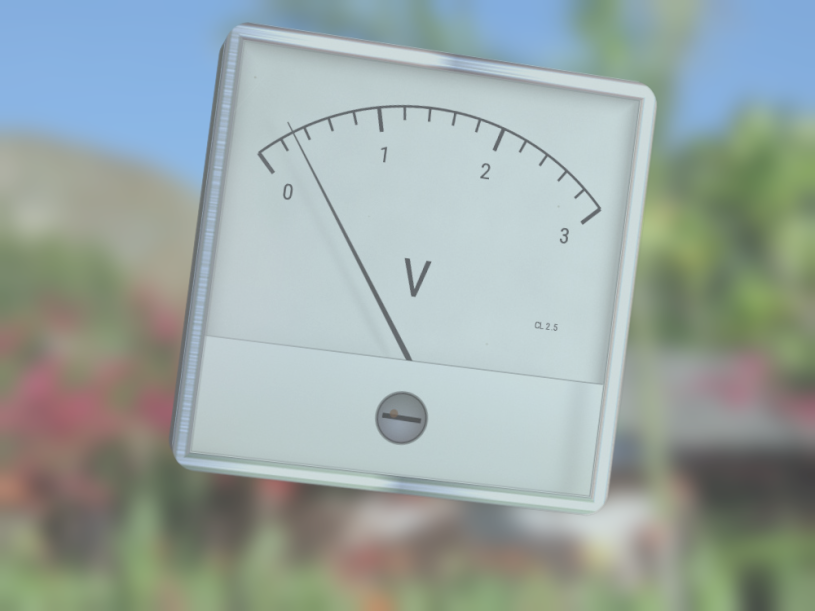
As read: {"value": 0.3, "unit": "V"}
